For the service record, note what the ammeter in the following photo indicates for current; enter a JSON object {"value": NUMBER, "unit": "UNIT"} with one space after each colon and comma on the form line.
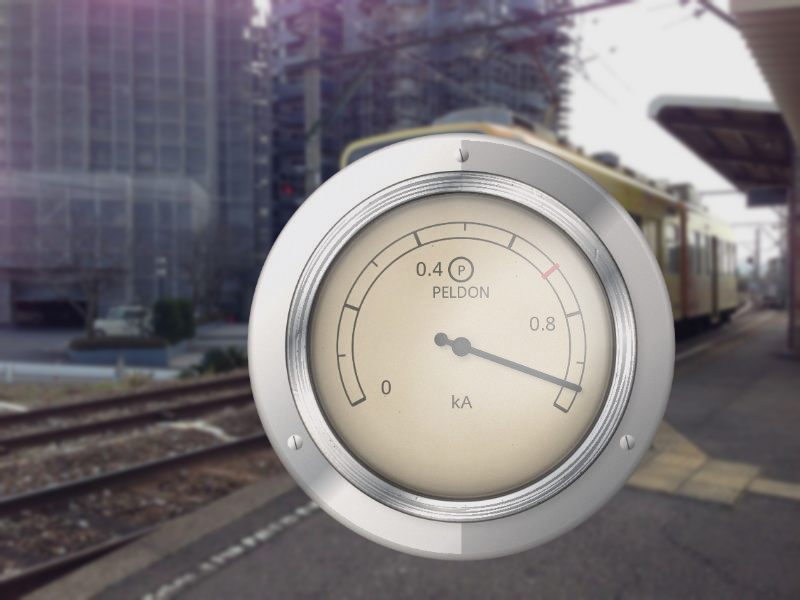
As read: {"value": 0.95, "unit": "kA"}
